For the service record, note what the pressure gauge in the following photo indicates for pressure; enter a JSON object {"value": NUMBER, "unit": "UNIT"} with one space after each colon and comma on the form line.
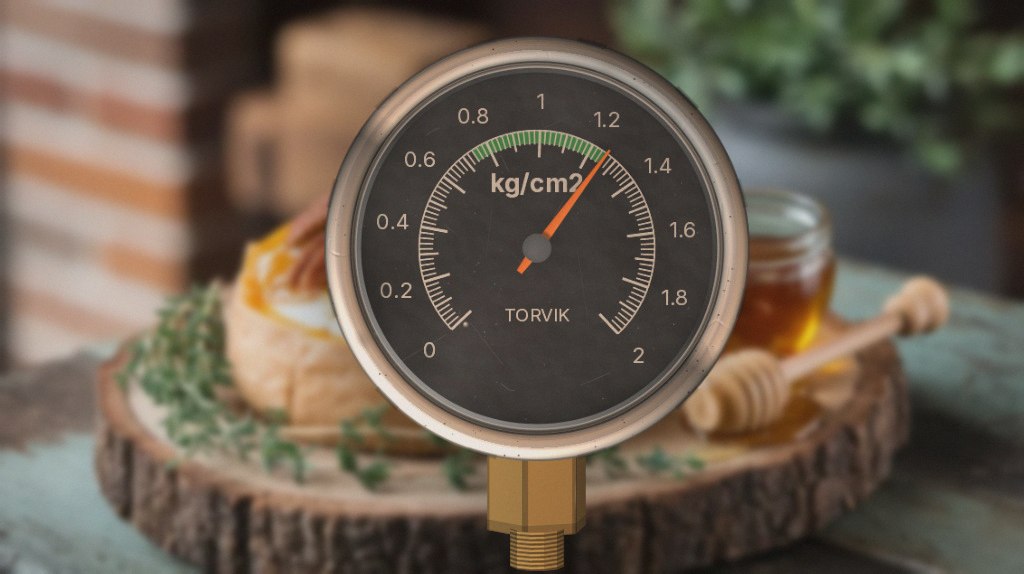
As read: {"value": 1.26, "unit": "kg/cm²"}
